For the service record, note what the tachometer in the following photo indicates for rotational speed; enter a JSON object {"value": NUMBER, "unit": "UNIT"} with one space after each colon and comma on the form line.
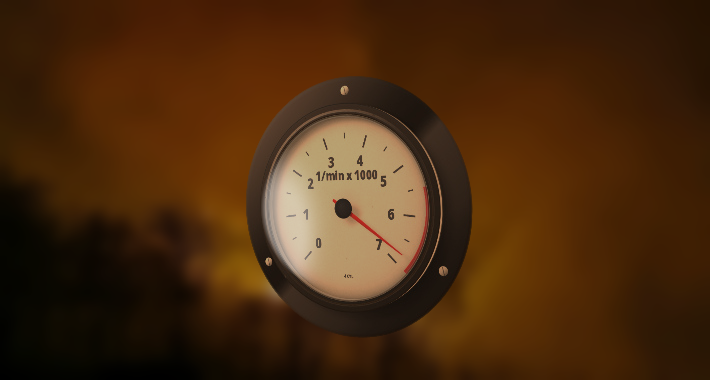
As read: {"value": 6750, "unit": "rpm"}
